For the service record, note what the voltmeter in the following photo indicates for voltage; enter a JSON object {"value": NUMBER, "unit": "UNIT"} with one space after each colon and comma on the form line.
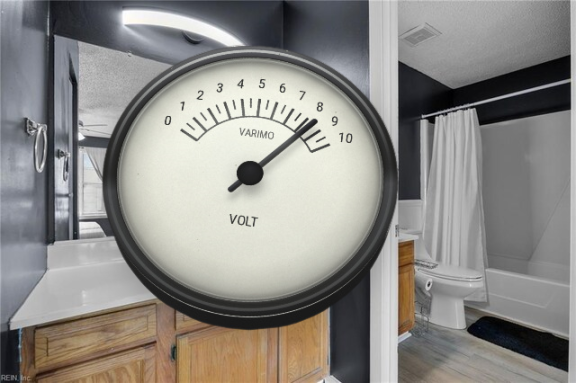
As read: {"value": 8.5, "unit": "V"}
